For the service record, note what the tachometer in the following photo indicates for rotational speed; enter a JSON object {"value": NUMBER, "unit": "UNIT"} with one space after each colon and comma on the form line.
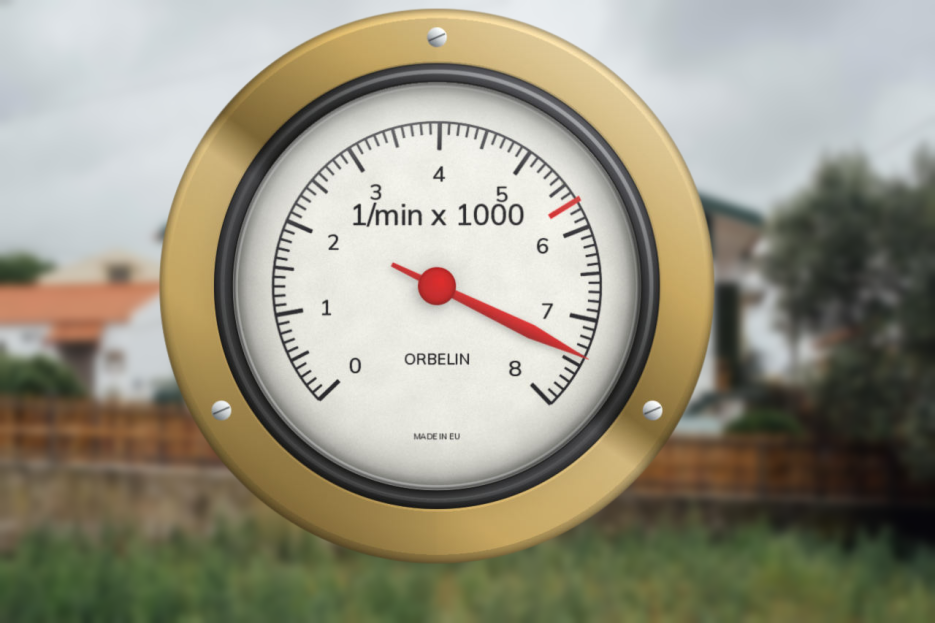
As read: {"value": 7400, "unit": "rpm"}
